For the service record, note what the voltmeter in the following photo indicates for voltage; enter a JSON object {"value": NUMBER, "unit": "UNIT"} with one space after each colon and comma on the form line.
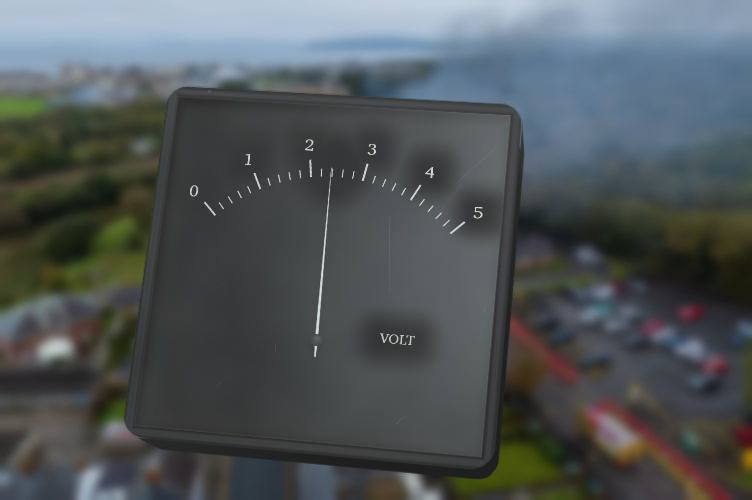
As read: {"value": 2.4, "unit": "V"}
